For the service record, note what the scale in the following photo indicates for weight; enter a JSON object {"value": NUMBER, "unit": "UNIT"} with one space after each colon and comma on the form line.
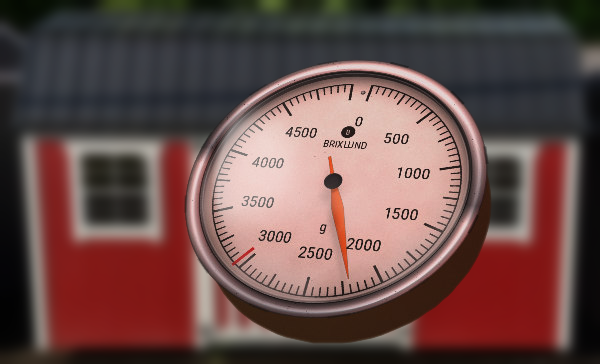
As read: {"value": 2200, "unit": "g"}
